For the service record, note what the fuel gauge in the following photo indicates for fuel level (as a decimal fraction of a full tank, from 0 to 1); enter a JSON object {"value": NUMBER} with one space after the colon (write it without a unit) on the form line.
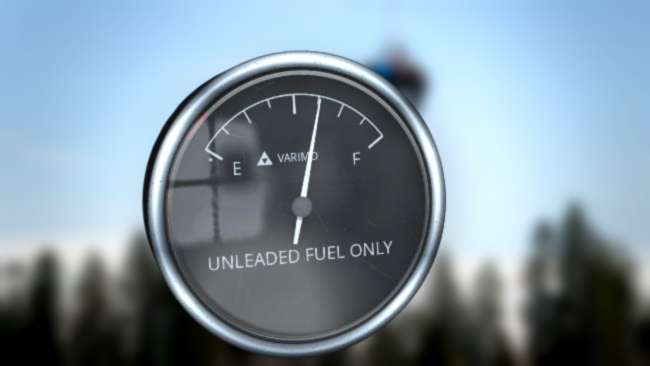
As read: {"value": 0.625}
